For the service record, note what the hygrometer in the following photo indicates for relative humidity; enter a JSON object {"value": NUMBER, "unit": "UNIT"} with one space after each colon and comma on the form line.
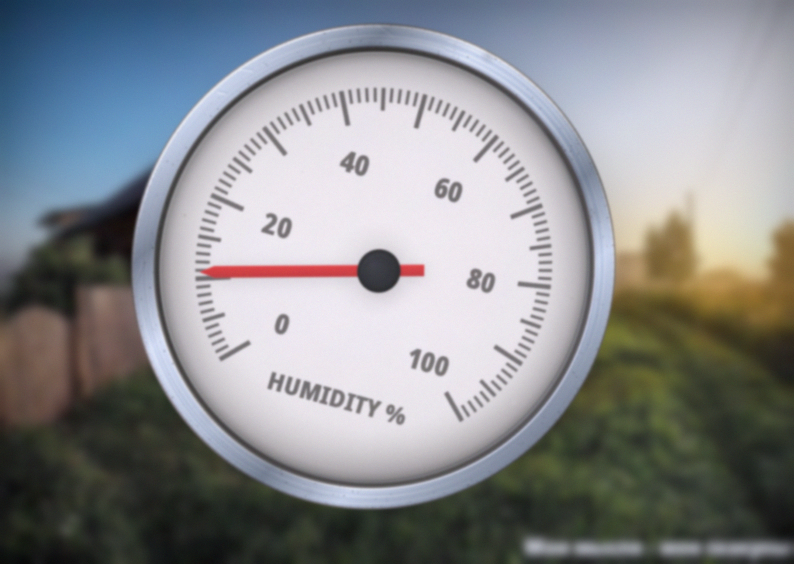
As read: {"value": 11, "unit": "%"}
